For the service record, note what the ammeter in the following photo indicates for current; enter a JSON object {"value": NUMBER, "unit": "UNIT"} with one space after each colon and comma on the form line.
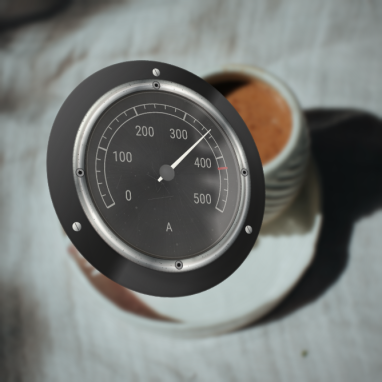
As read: {"value": 350, "unit": "A"}
